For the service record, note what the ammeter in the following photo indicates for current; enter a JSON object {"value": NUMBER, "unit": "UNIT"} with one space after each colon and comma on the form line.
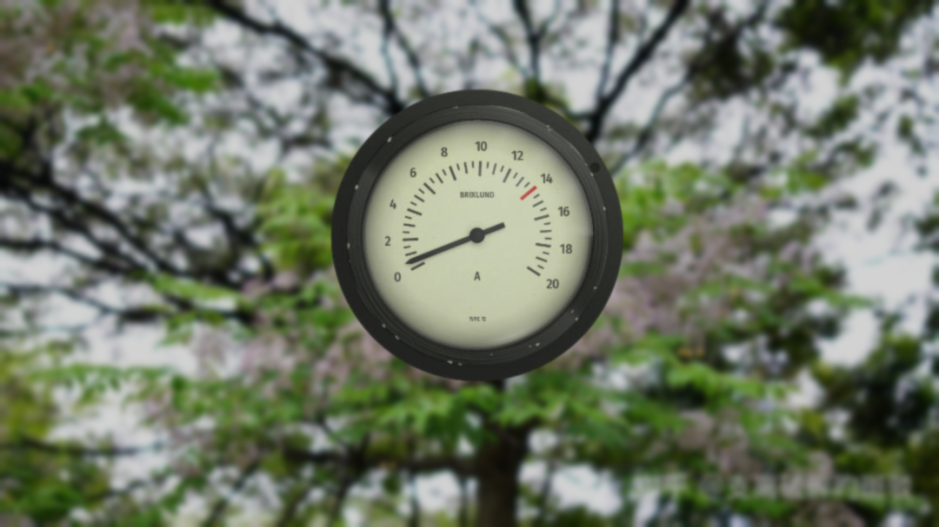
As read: {"value": 0.5, "unit": "A"}
